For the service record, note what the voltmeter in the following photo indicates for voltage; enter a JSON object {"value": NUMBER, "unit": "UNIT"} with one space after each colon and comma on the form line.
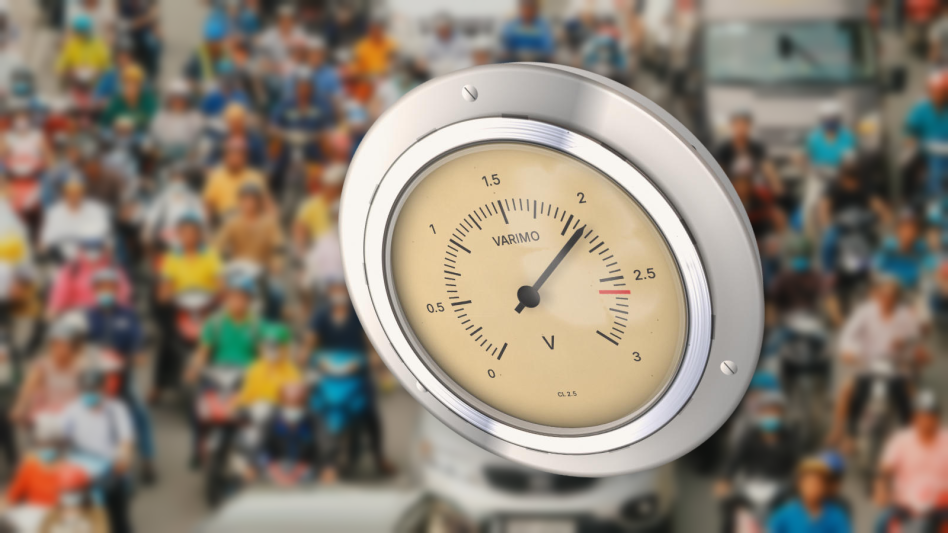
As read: {"value": 2.1, "unit": "V"}
